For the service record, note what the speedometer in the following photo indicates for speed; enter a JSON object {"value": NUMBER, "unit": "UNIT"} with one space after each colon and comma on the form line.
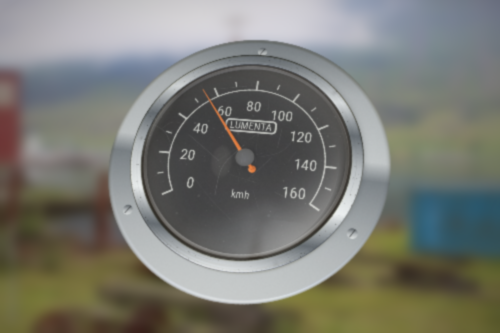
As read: {"value": 55, "unit": "km/h"}
